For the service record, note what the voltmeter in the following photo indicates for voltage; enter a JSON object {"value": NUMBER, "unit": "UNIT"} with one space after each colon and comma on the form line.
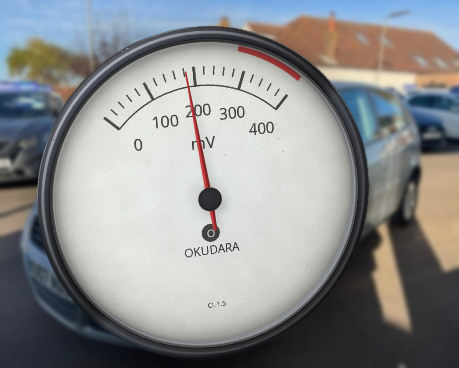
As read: {"value": 180, "unit": "mV"}
